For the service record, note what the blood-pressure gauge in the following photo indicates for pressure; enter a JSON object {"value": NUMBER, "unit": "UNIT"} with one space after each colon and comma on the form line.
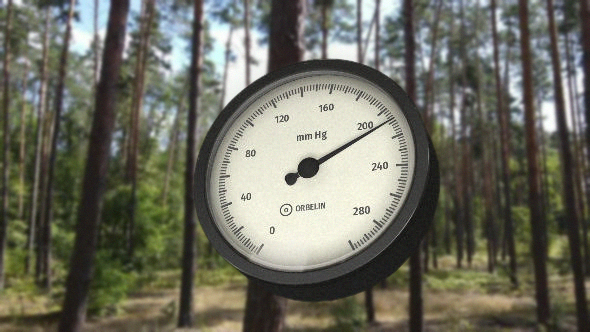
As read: {"value": 210, "unit": "mmHg"}
